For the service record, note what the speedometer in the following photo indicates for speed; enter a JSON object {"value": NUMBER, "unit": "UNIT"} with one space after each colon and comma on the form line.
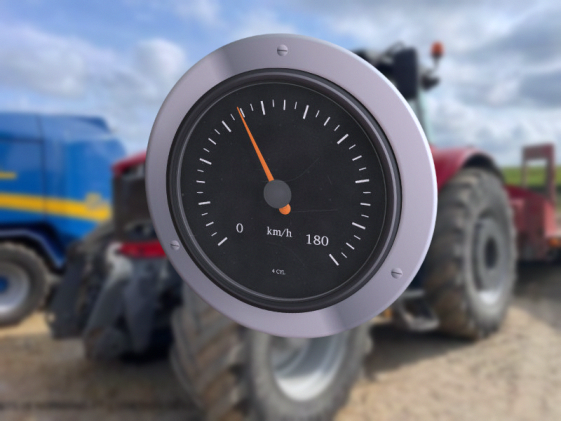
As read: {"value": 70, "unit": "km/h"}
